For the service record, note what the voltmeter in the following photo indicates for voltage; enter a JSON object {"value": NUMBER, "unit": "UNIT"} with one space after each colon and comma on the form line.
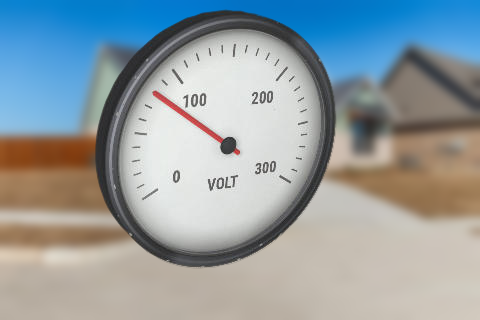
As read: {"value": 80, "unit": "V"}
